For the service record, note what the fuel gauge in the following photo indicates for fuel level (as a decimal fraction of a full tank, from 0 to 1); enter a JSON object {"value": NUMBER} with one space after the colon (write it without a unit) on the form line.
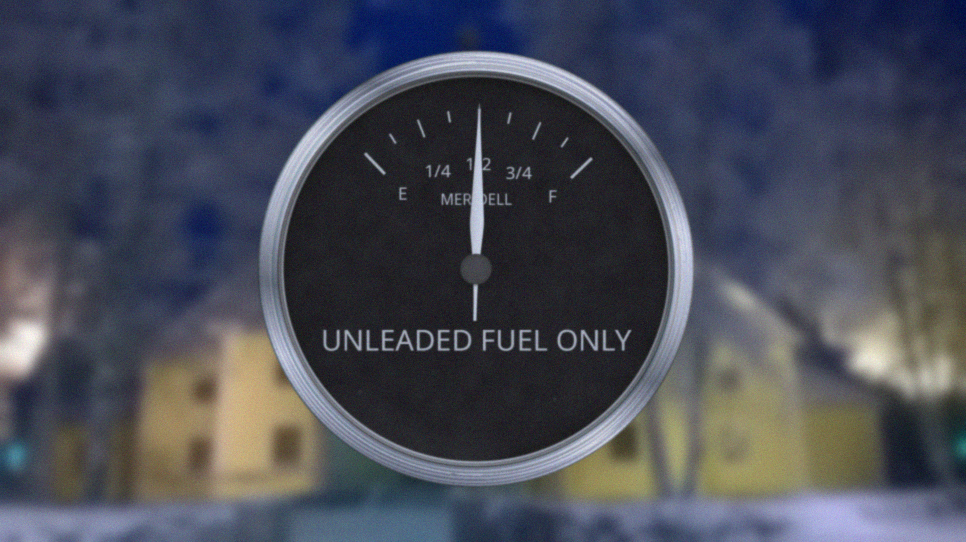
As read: {"value": 0.5}
